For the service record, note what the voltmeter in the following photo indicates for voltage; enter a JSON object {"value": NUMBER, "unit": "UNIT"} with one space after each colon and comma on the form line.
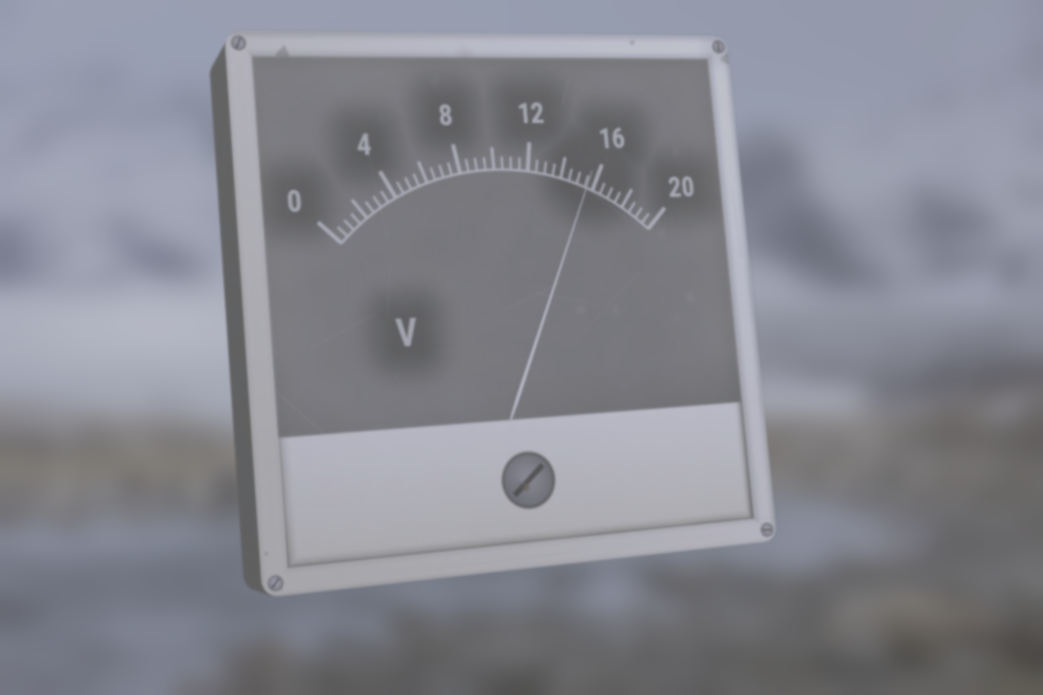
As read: {"value": 15.5, "unit": "V"}
